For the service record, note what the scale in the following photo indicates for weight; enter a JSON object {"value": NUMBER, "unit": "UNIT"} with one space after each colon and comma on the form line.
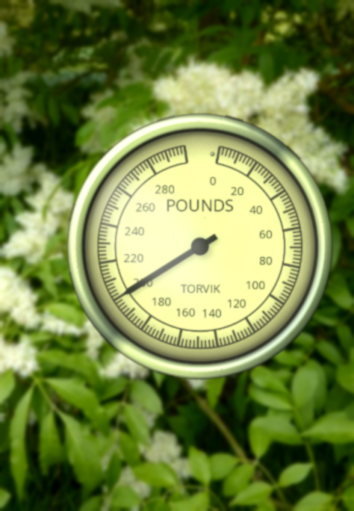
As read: {"value": 200, "unit": "lb"}
